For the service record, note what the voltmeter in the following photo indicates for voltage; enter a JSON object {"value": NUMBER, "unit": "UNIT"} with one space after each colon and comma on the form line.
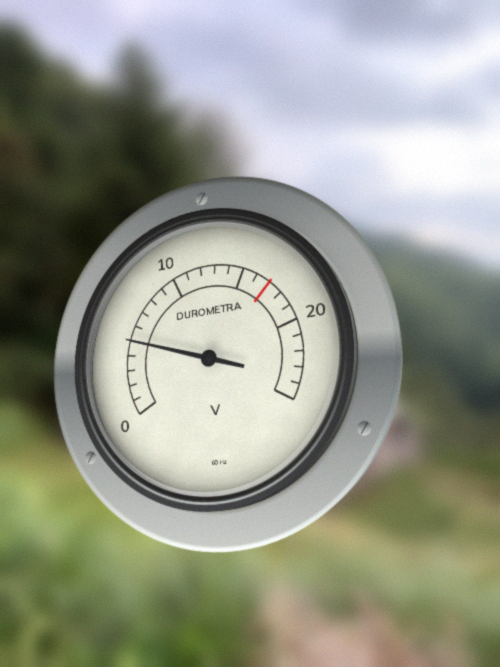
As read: {"value": 5, "unit": "V"}
